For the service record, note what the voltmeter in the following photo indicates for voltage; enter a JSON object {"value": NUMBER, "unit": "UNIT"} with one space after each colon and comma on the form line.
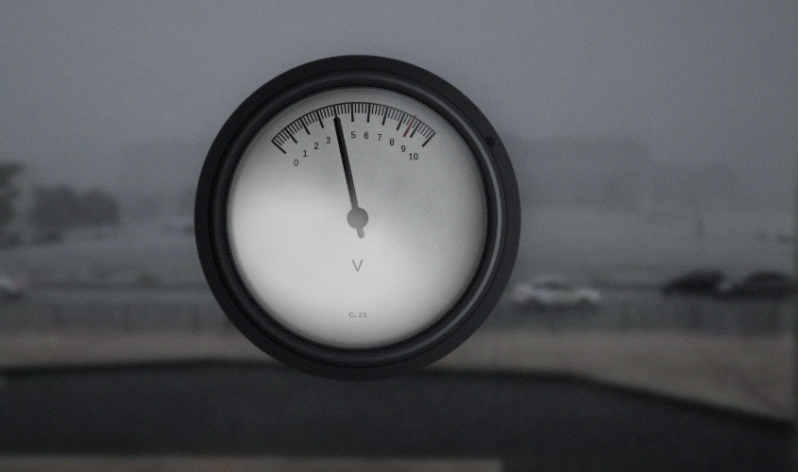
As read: {"value": 4, "unit": "V"}
